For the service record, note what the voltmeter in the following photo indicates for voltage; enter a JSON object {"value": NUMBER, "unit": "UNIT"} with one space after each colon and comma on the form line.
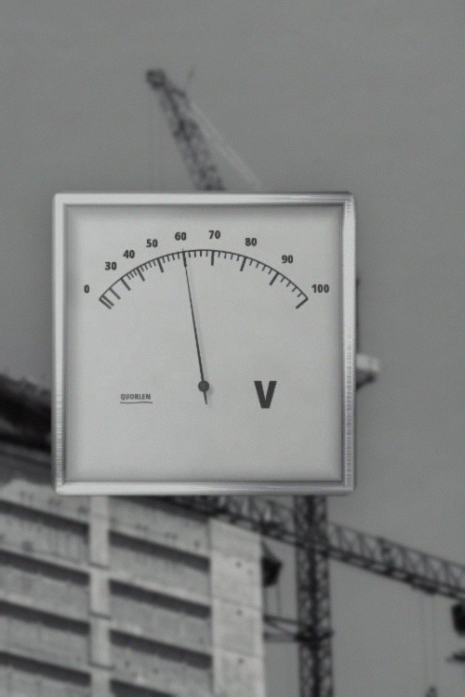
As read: {"value": 60, "unit": "V"}
